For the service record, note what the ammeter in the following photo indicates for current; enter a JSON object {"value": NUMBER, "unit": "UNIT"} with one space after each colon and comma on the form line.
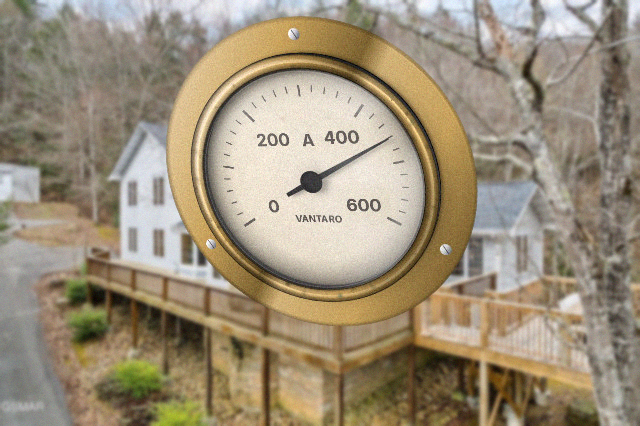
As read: {"value": 460, "unit": "A"}
